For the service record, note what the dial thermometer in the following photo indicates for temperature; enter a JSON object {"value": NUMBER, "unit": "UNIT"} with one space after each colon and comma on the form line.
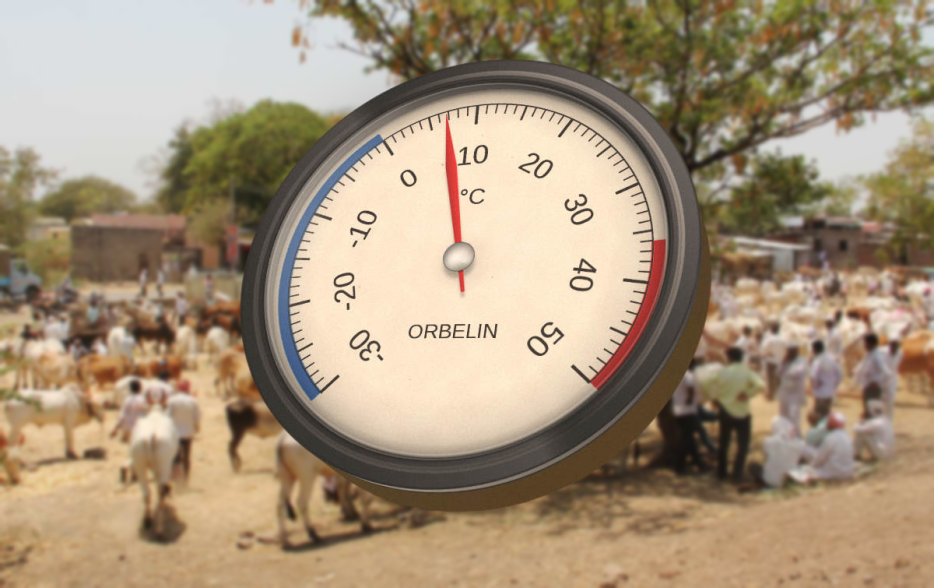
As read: {"value": 7, "unit": "°C"}
